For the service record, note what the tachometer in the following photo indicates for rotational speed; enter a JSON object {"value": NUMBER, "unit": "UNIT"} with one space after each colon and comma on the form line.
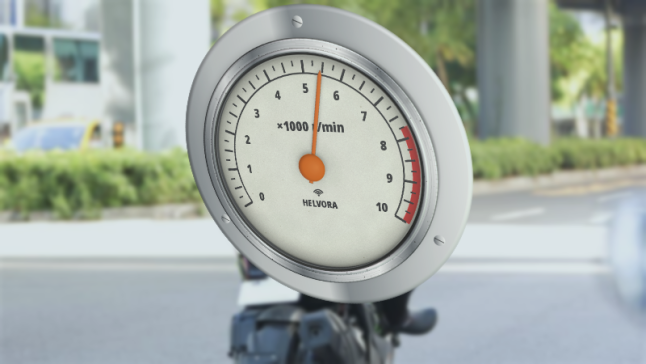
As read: {"value": 5500, "unit": "rpm"}
